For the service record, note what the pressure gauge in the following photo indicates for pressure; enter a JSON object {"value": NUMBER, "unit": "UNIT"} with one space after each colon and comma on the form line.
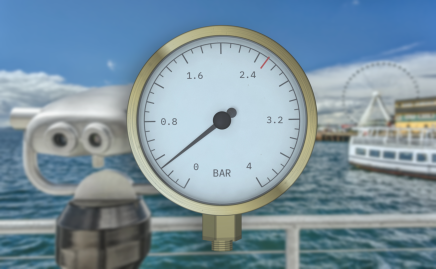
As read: {"value": 0.3, "unit": "bar"}
